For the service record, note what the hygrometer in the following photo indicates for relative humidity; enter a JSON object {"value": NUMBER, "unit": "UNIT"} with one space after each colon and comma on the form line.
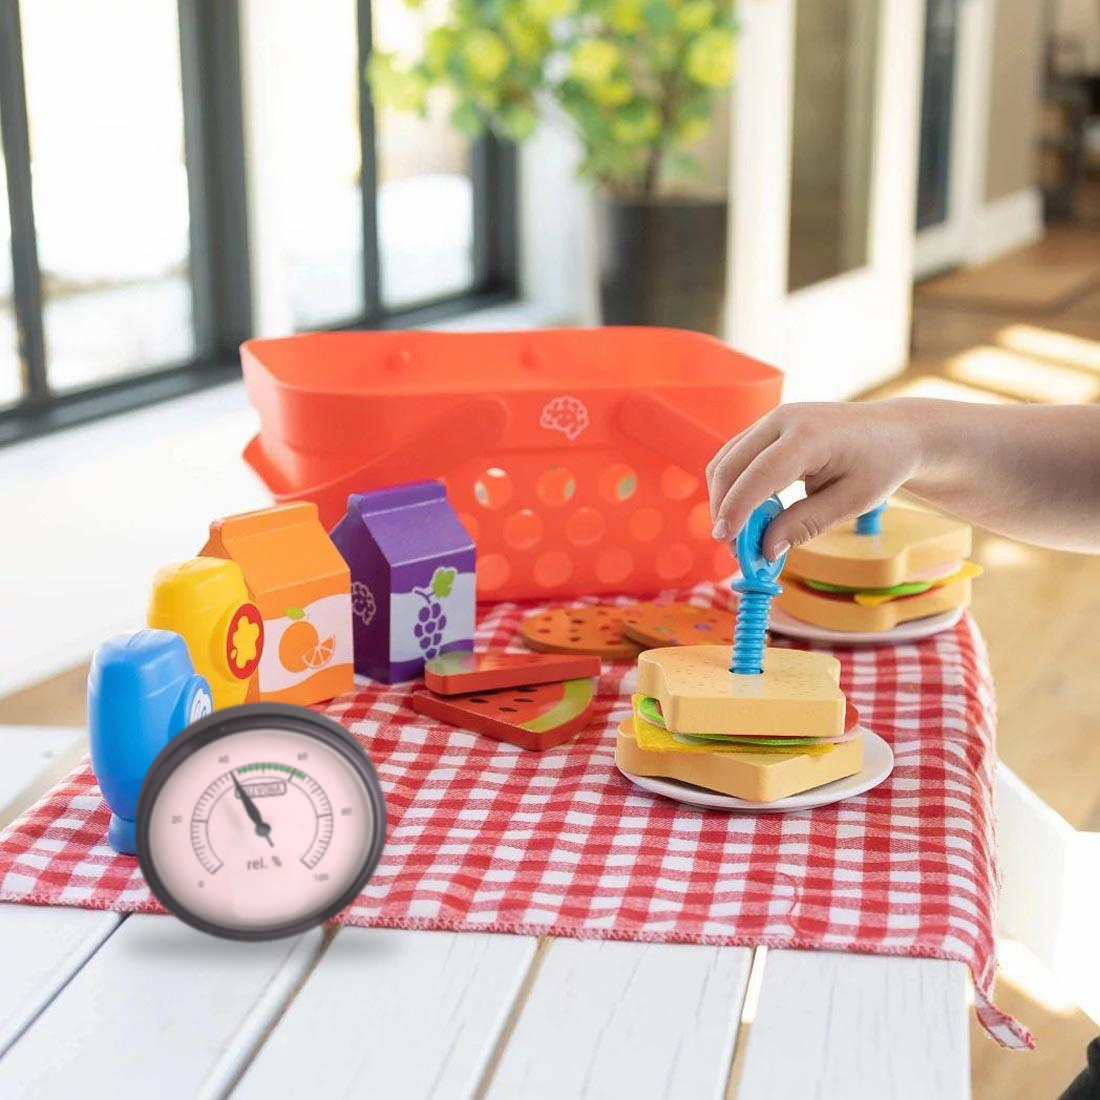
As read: {"value": 40, "unit": "%"}
